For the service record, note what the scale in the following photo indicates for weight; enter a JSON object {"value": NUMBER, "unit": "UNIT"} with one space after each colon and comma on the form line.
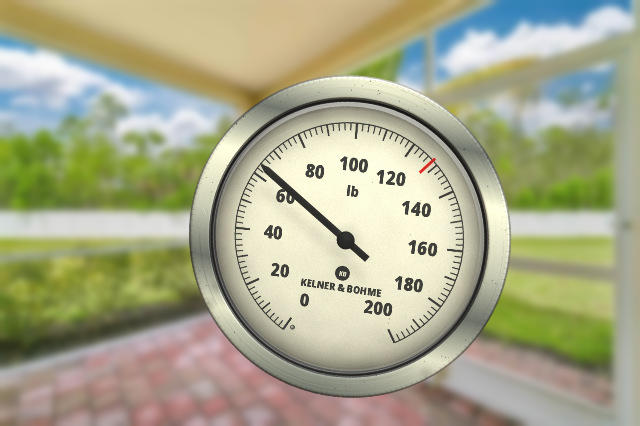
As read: {"value": 64, "unit": "lb"}
